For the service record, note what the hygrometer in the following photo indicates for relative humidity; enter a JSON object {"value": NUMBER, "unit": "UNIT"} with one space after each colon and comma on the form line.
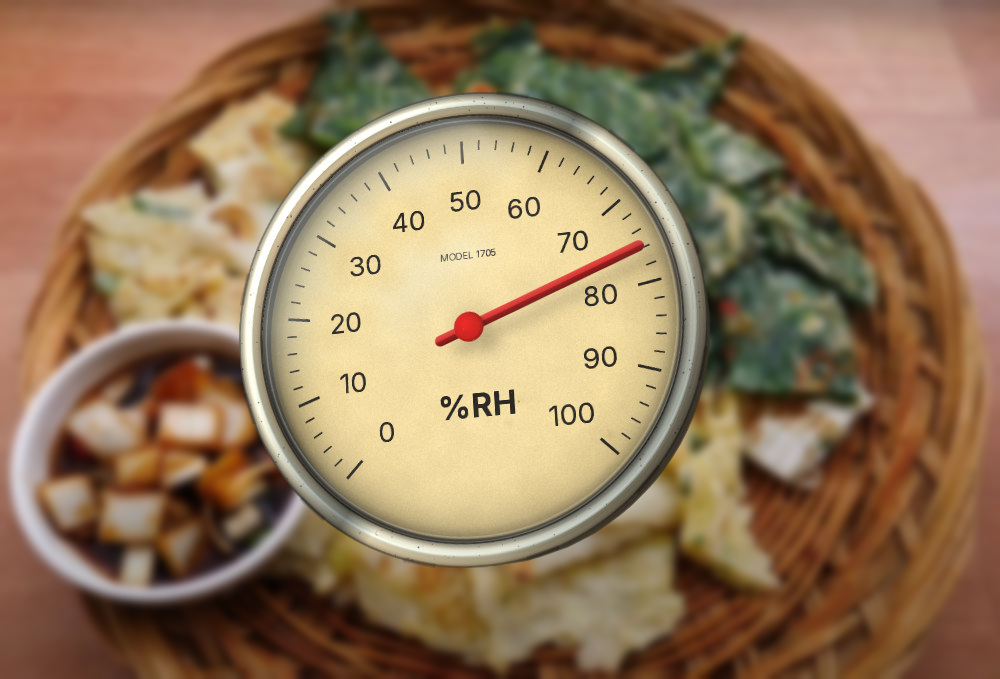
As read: {"value": 76, "unit": "%"}
